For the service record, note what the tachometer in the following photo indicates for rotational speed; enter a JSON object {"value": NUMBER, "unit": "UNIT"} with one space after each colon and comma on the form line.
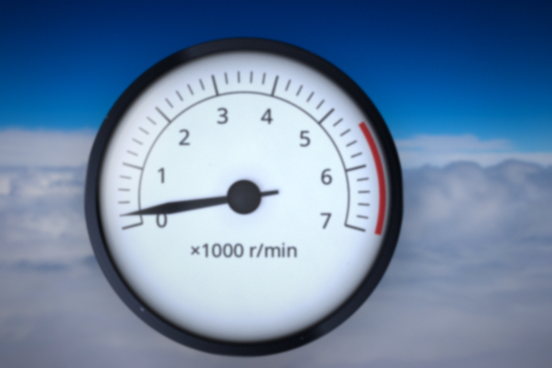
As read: {"value": 200, "unit": "rpm"}
